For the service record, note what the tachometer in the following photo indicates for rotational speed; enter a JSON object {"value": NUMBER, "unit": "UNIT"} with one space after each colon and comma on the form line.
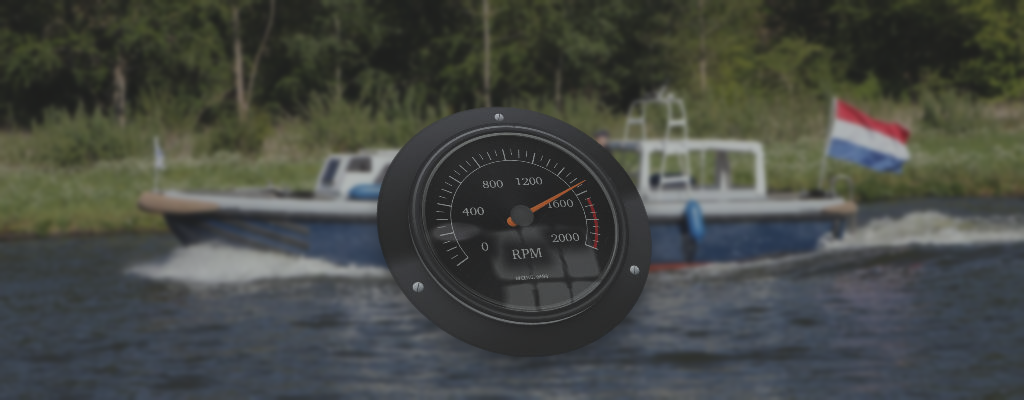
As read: {"value": 1550, "unit": "rpm"}
